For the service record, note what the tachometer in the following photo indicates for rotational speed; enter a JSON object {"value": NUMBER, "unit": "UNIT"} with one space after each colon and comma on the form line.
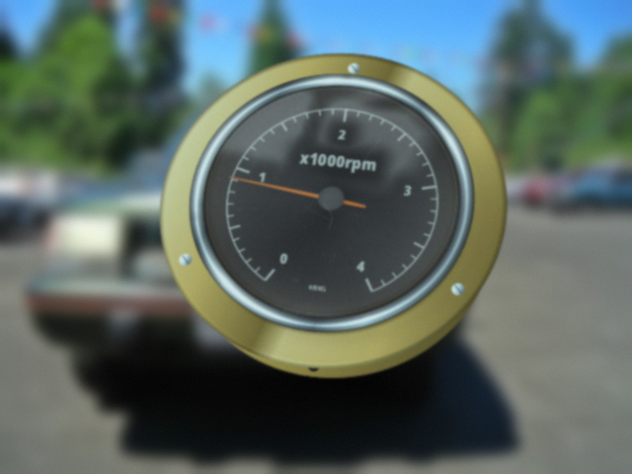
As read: {"value": 900, "unit": "rpm"}
